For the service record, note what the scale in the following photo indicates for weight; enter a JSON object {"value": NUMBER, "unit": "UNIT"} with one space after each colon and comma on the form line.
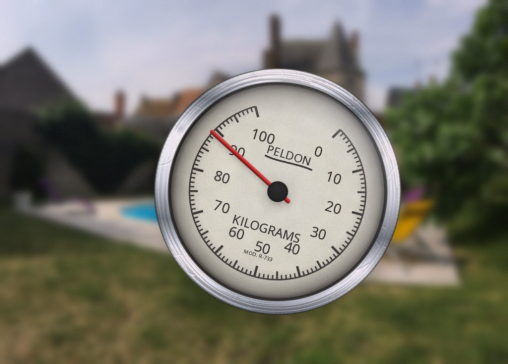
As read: {"value": 89, "unit": "kg"}
